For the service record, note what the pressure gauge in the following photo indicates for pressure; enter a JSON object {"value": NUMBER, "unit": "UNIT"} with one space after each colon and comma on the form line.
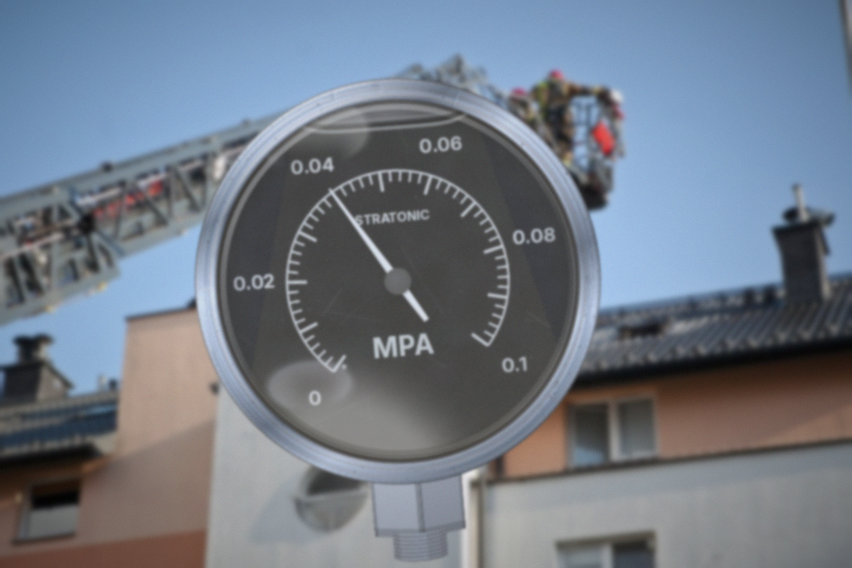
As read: {"value": 0.04, "unit": "MPa"}
